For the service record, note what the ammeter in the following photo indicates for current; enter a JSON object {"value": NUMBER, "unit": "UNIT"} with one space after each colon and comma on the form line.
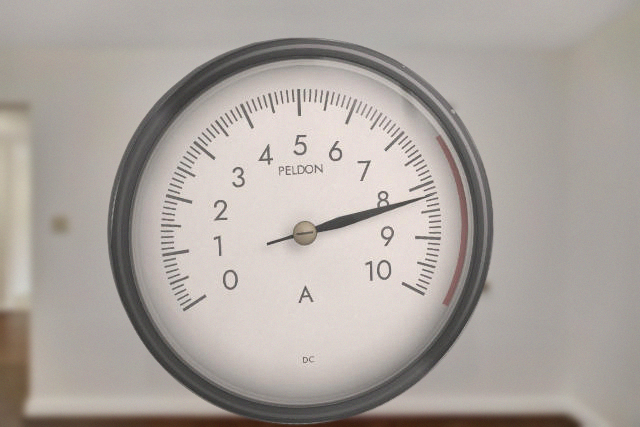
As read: {"value": 8.2, "unit": "A"}
